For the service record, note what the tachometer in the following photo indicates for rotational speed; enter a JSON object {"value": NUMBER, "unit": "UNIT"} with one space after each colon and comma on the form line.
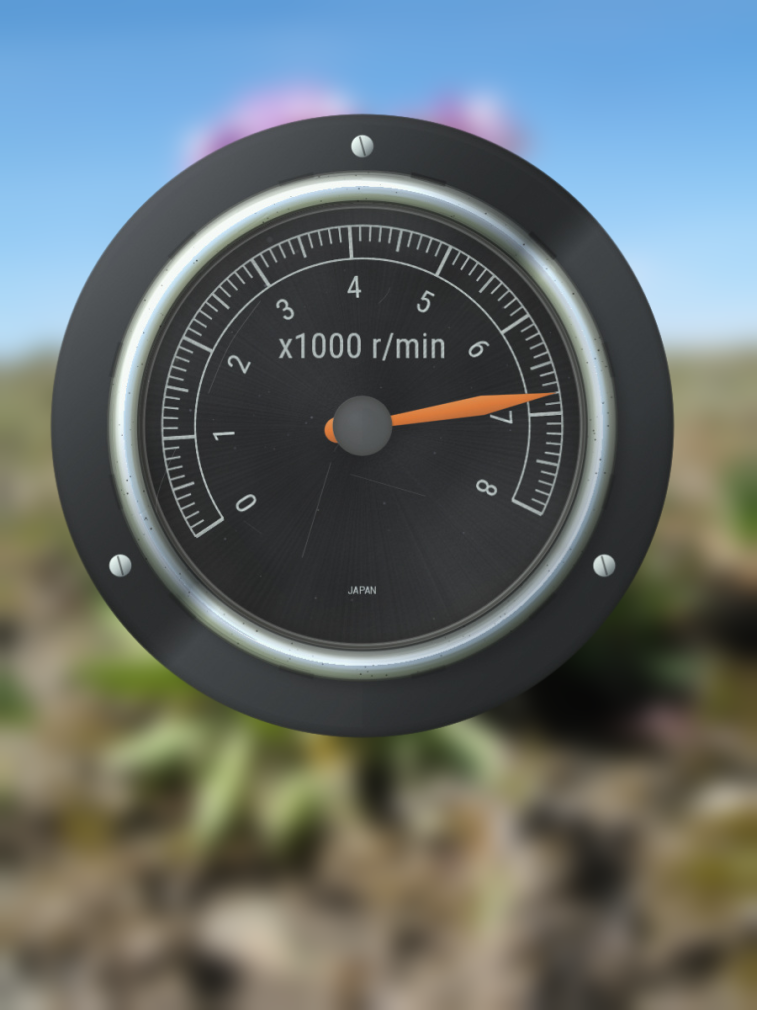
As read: {"value": 6800, "unit": "rpm"}
